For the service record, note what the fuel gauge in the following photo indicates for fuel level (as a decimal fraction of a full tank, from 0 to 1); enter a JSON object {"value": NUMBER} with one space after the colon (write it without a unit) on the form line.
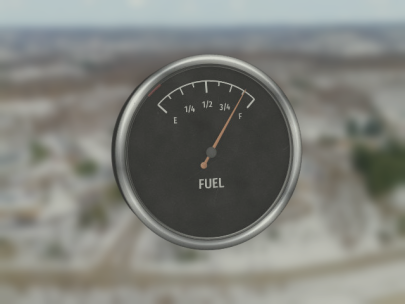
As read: {"value": 0.875}
